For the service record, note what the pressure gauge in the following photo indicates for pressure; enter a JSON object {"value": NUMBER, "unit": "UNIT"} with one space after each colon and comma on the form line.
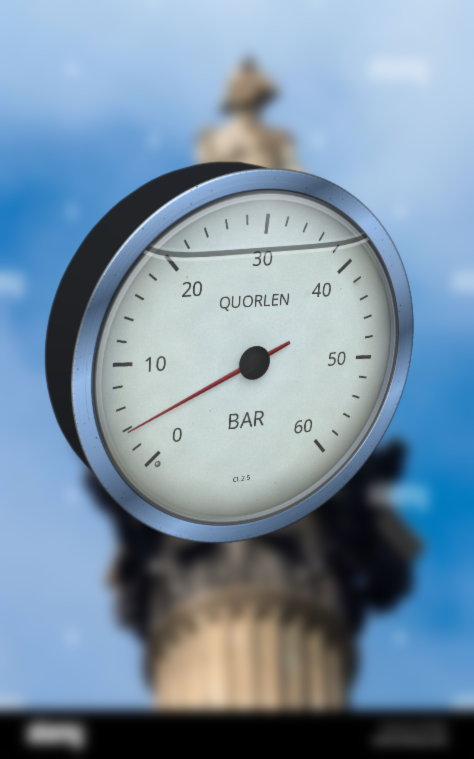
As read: {"value": 4, "unit": "bar"}
